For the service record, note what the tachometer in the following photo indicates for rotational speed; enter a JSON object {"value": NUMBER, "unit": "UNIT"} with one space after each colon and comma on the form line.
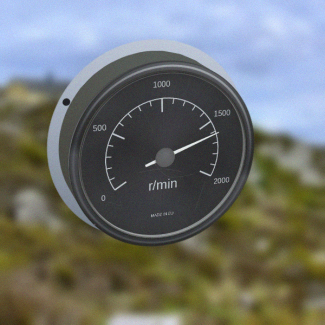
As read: {"value": 1600, "unit": "rpm"}
